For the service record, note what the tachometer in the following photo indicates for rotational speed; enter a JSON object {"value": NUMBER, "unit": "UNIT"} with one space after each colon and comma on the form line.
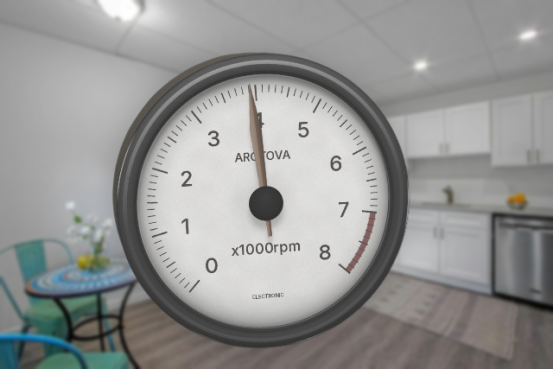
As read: {"value": 3900, "unit": "rpm"}
